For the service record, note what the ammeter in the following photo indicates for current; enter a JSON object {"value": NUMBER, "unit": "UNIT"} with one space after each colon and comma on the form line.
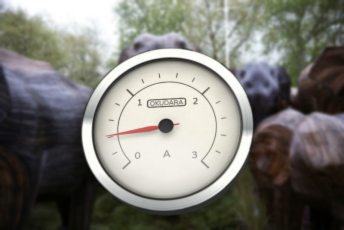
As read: {"value": 0.4, "unit": "A"}
